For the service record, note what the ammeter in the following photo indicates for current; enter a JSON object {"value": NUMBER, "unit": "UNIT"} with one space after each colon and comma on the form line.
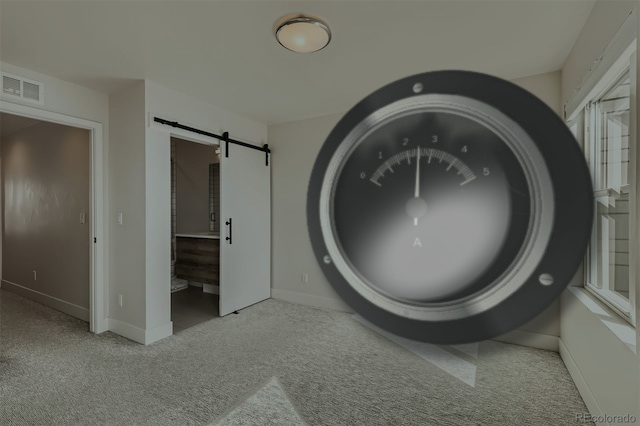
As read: {"value": 2.5, "unit": "A"}
